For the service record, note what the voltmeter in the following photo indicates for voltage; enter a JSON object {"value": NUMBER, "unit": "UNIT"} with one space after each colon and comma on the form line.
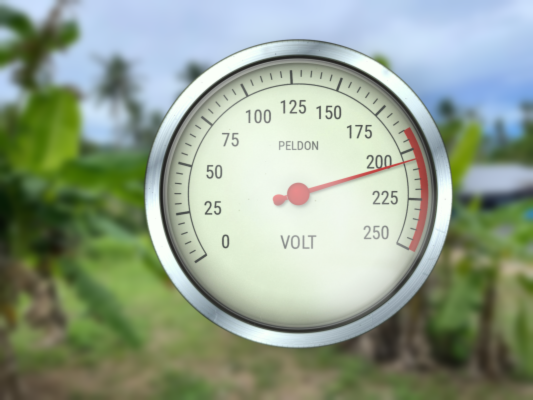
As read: {"value": 205, "unit": "V"}
